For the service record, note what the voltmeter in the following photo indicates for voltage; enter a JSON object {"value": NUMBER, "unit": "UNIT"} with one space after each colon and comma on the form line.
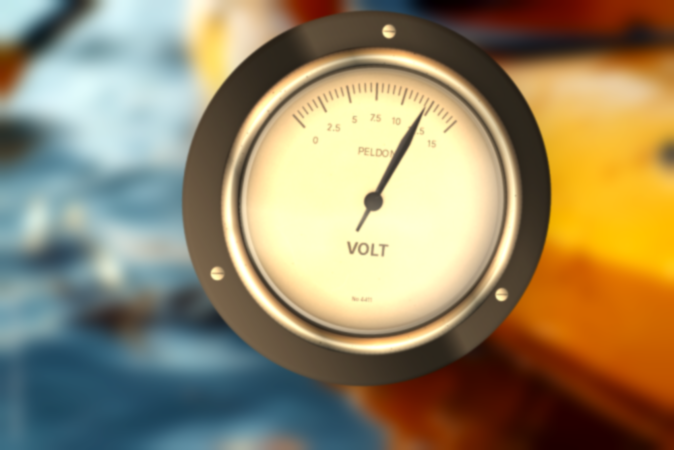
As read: {"value": 12, "unit": "V"}
